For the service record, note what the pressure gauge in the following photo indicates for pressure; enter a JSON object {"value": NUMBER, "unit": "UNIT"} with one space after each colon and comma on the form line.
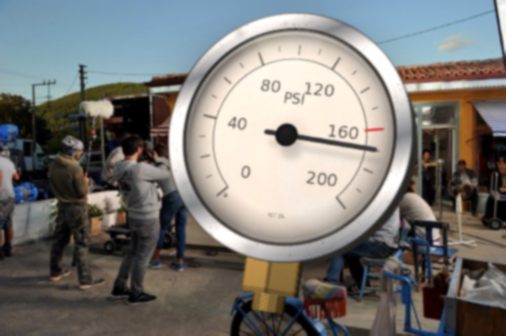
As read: {"value": 170, "unit": "psi"}
